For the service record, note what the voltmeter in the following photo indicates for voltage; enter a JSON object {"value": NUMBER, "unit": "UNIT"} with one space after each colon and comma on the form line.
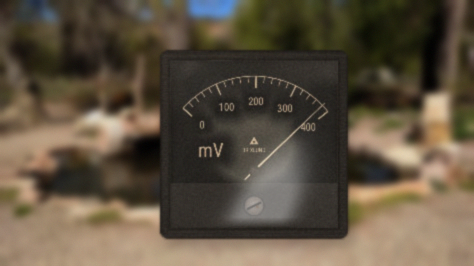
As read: {"value": 380, "unit": "mV"}
